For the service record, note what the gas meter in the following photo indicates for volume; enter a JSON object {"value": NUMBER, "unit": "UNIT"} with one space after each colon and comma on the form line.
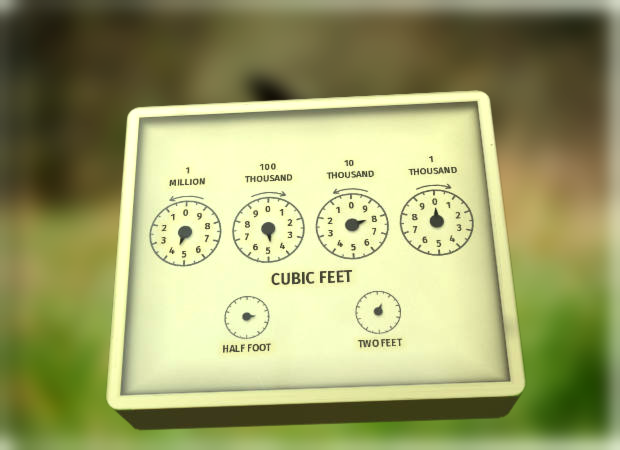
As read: {"value": 448000, "unit": "ft³"}
